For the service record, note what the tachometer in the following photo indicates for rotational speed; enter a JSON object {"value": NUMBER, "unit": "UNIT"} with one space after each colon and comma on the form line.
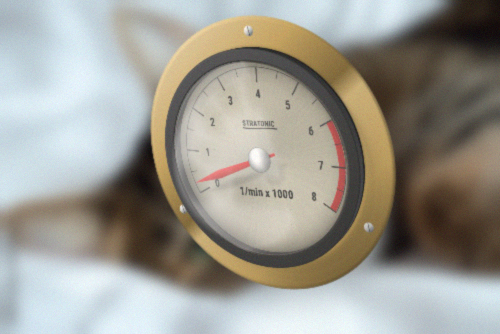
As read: {"value": 250, "unit": "rpm"}
